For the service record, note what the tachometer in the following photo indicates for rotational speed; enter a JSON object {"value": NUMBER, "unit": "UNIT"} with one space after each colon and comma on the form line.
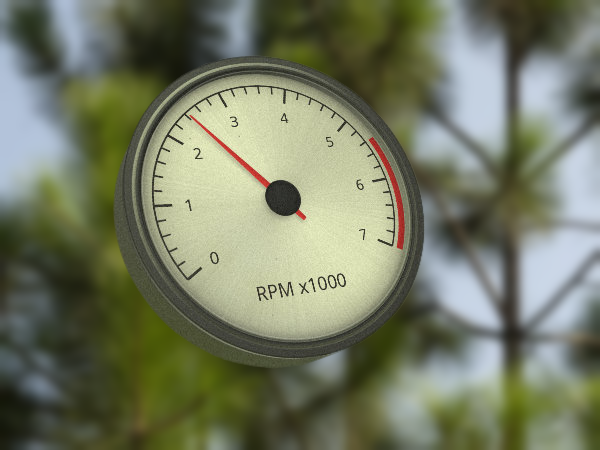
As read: {"value": 2400, "unit": "rpm"}
